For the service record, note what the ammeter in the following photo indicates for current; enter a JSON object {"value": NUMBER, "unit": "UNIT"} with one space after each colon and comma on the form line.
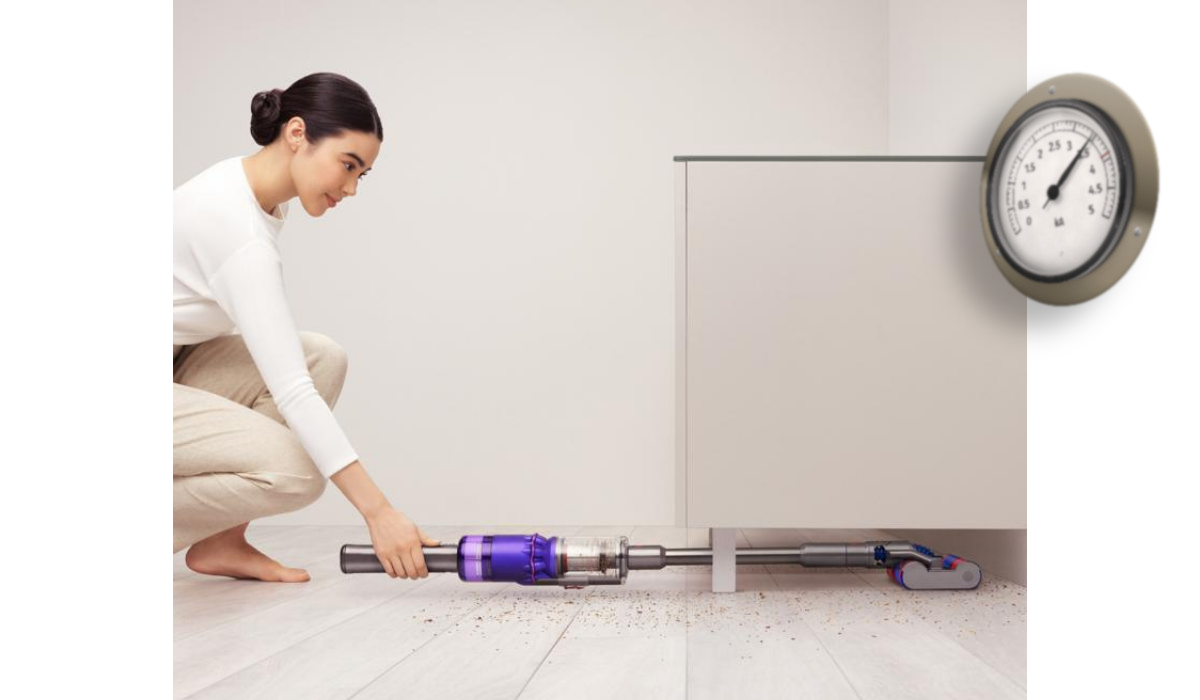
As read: {"value": 3.5, "unit": "kA"}
